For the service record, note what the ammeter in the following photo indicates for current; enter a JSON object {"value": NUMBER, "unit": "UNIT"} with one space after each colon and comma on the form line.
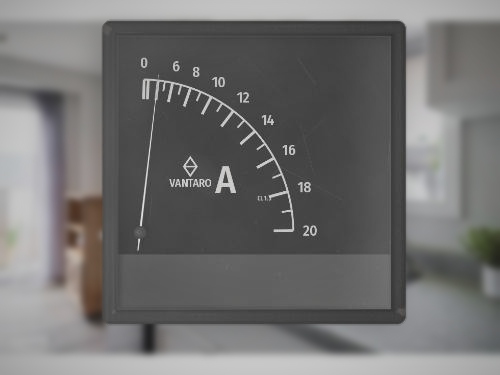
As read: {"value": 4, "unit": "A"}
